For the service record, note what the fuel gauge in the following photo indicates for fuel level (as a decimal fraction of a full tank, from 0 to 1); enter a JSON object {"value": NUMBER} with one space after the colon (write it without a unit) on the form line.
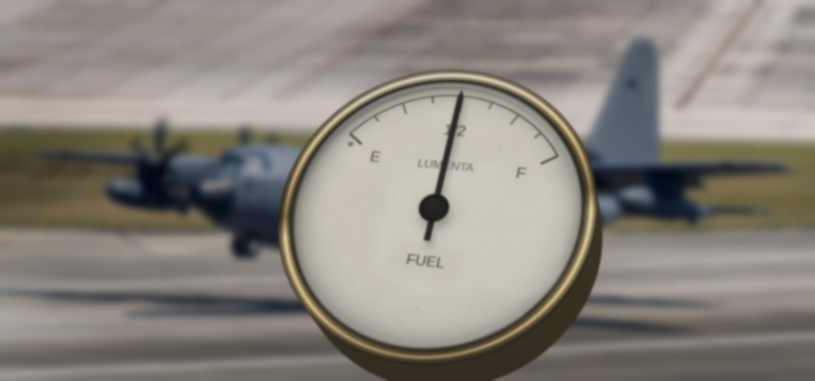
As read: {"value": 0.5}
